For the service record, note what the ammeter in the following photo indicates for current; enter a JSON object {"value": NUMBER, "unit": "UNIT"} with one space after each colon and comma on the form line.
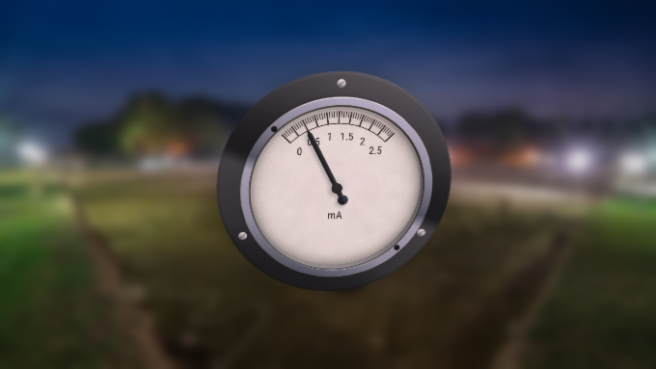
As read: {"value": 0.5, "unit": "mA"}
